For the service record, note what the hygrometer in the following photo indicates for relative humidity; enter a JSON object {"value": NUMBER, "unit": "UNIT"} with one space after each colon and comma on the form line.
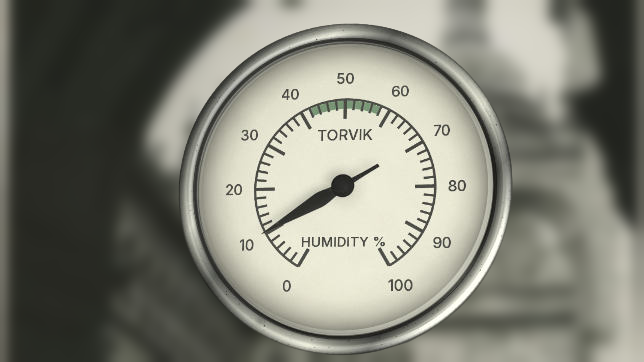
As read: {"value": 10, "unit": "%"}
